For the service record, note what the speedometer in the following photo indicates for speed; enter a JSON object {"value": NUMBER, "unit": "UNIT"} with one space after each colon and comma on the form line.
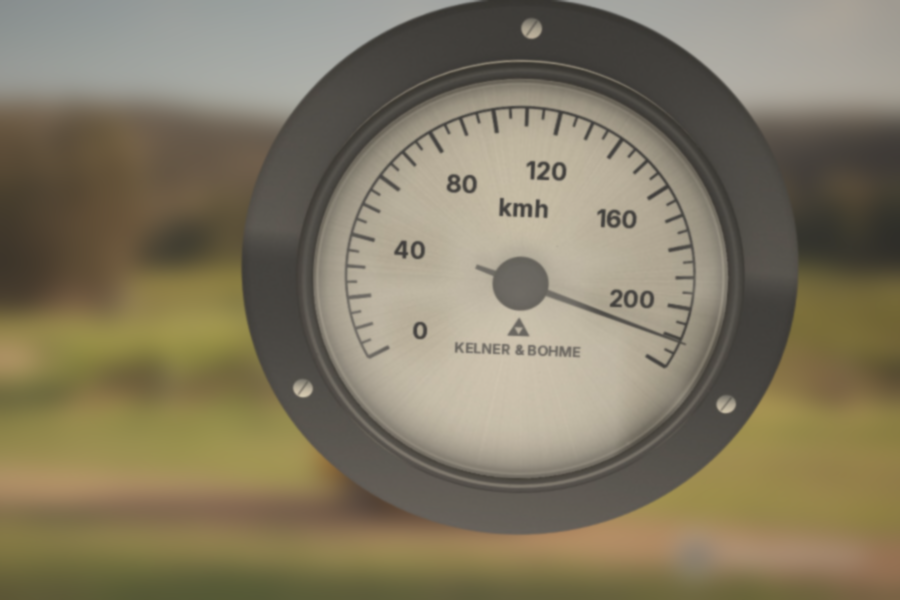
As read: {"value": 210, "unit": "km/h"}
